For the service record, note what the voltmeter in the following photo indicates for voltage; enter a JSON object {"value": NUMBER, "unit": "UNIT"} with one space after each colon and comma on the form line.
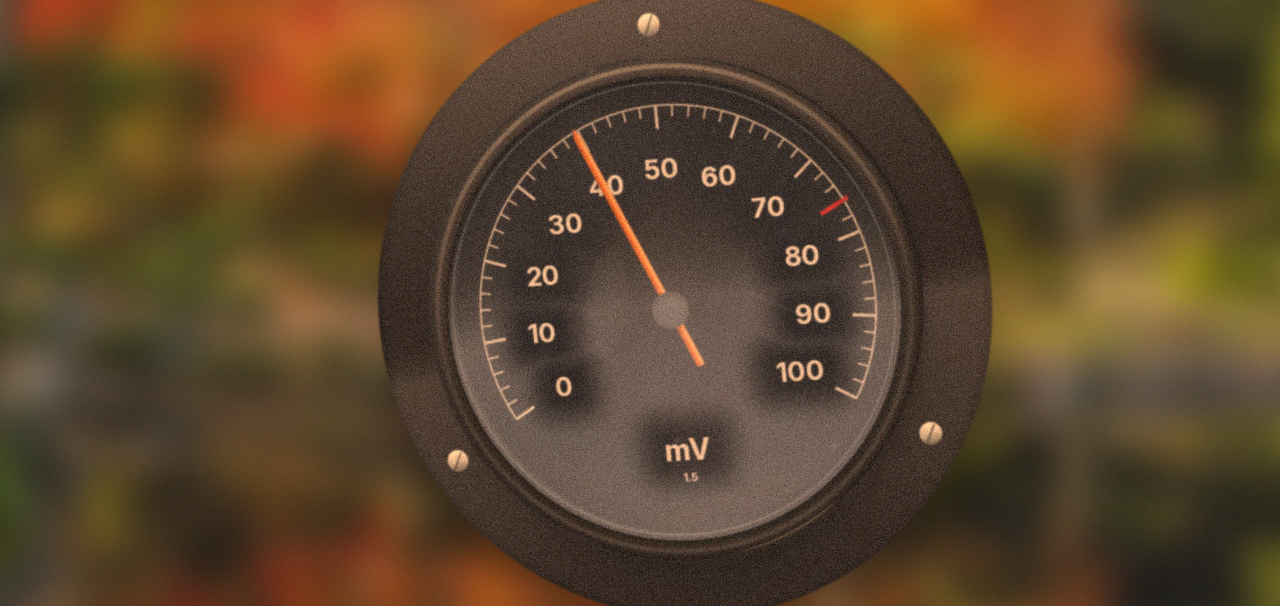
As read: {"value": 40, "unit": "mV"}
